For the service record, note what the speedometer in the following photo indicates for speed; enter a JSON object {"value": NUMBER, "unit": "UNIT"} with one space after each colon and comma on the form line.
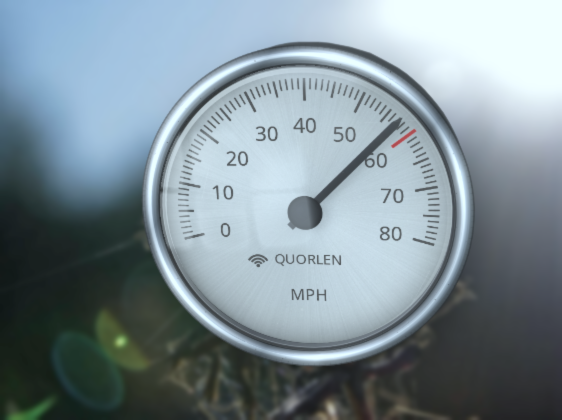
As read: {"value": 57, "unit": "mph"}
